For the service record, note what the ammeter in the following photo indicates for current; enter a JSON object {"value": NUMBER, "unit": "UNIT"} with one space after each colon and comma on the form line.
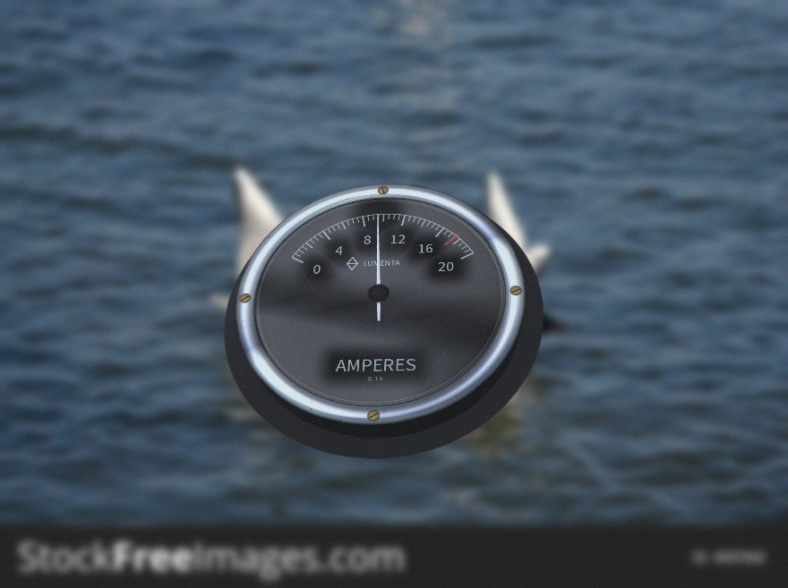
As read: {"value": 9.5, "unit": "A"}
